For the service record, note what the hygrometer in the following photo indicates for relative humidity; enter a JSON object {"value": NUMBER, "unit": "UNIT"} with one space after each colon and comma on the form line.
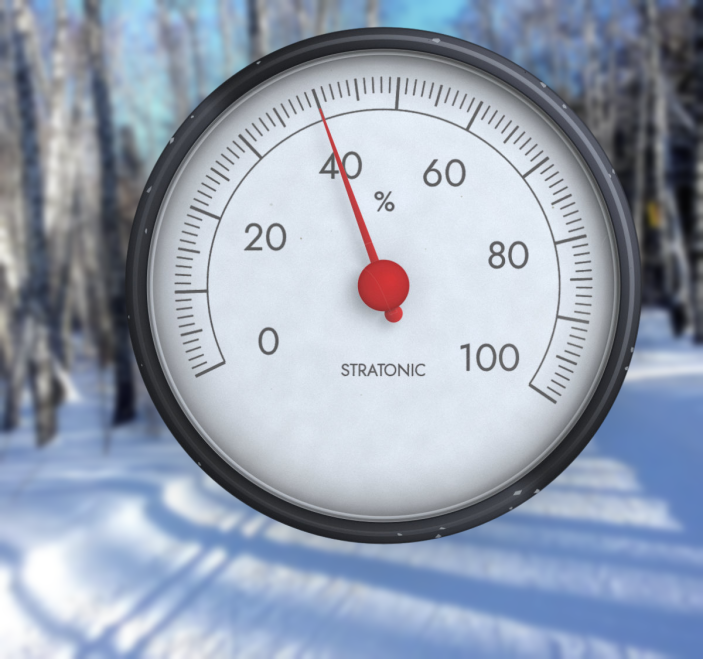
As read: {"value": 40, "unit": "%"}
